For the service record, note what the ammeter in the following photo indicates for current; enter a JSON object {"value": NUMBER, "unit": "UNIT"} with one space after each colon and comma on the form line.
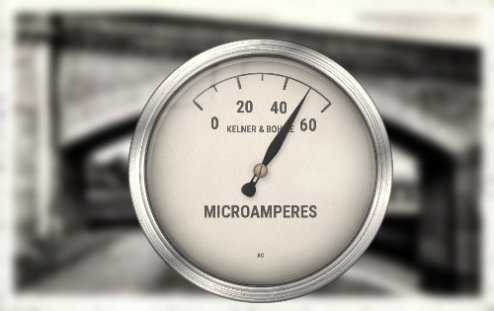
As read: {"value": 50, "unit": "µA"}
